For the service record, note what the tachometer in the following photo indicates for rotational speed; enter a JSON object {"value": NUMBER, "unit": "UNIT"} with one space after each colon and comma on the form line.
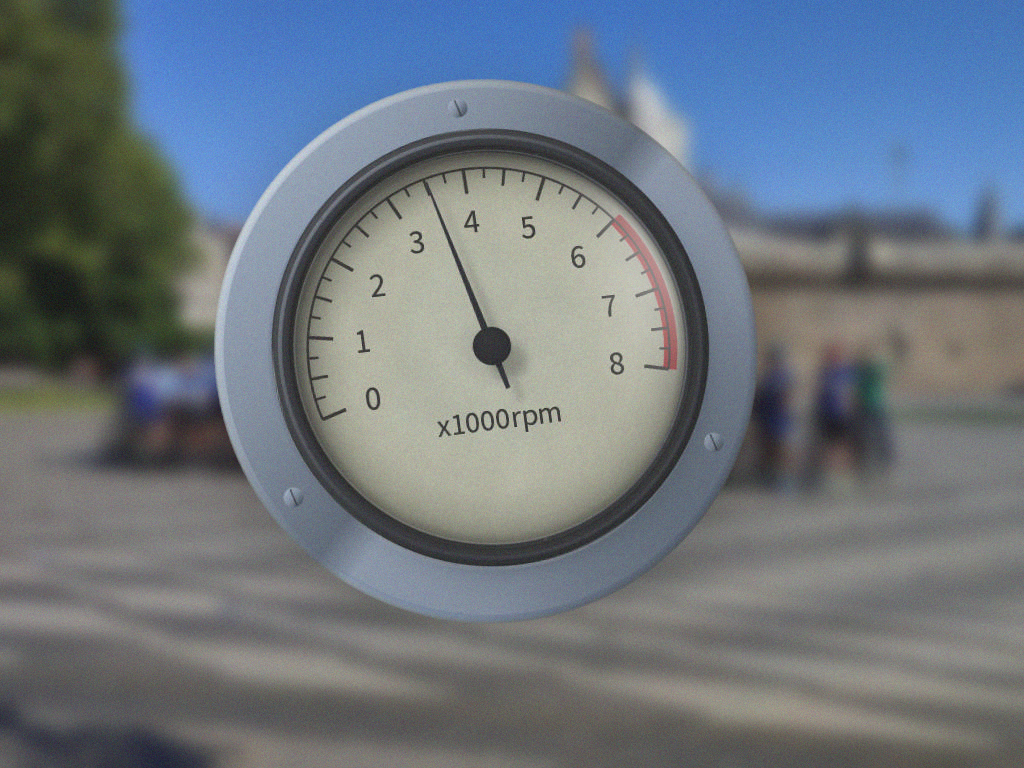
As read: {"value": 3500, "unit": "rpm"}
